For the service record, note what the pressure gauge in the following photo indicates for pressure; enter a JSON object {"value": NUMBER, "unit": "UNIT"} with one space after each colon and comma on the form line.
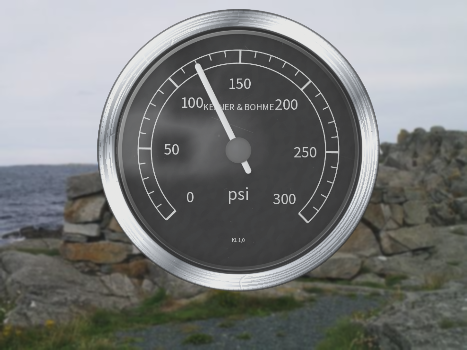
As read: {"value": 120, "unit": "psi"}
